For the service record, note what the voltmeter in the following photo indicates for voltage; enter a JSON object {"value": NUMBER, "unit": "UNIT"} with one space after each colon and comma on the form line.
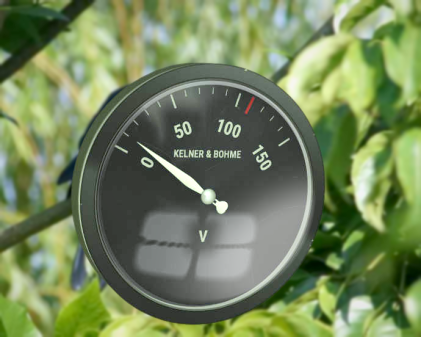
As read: {"value": 10, "unit": "V"}
